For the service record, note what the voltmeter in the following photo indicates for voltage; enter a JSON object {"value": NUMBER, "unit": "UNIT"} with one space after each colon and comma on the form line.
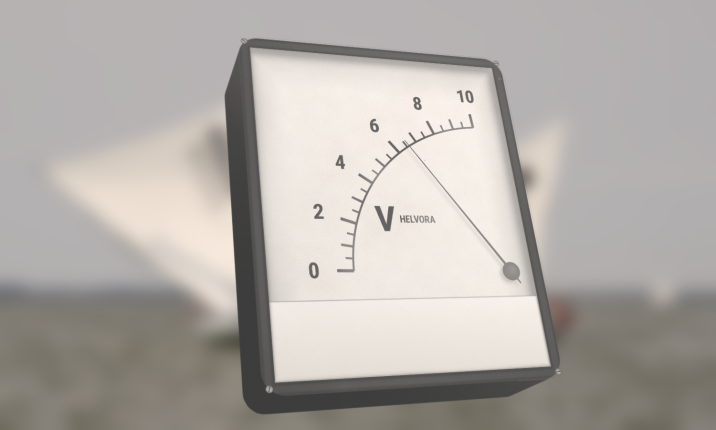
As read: {"value": 6.5, "unit": "V"}
